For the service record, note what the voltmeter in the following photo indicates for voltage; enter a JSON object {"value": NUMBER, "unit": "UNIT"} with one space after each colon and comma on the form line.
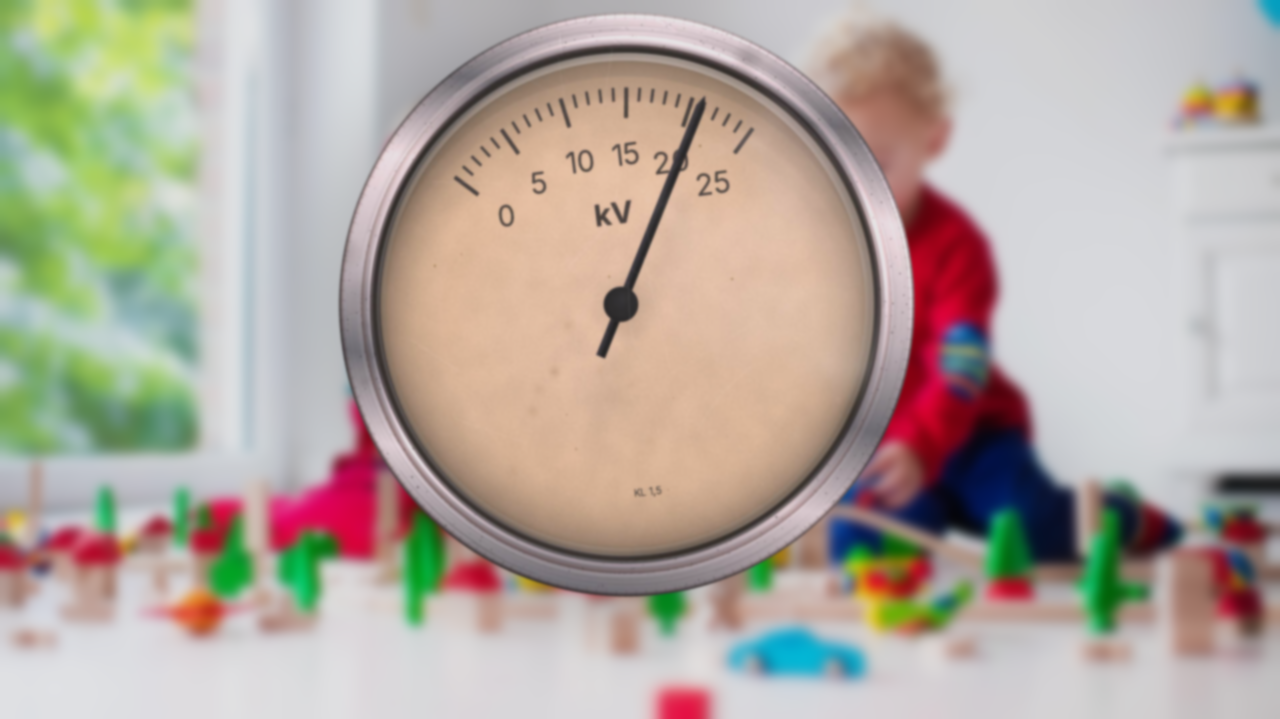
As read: {"value": 21, "unit": "kV"}
